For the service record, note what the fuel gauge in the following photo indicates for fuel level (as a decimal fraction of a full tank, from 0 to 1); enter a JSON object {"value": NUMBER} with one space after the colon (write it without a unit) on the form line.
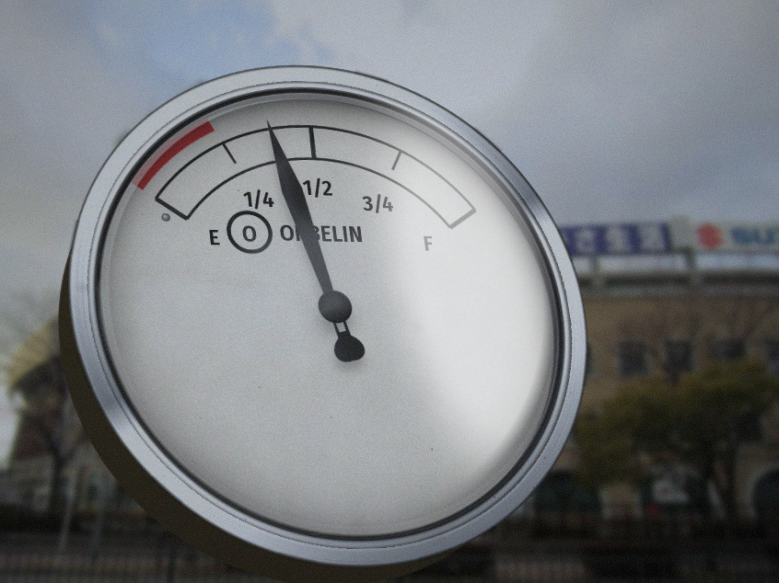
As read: {"value": 0.375}
